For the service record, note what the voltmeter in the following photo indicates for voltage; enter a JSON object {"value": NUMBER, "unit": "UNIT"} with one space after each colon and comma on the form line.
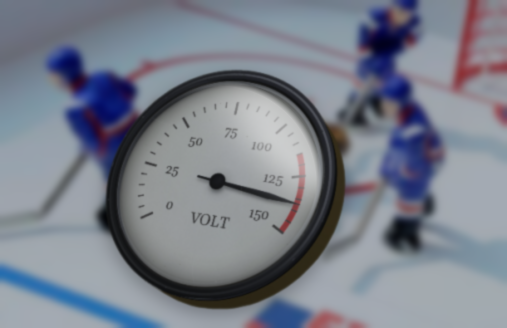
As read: {"value": 137.5, "unit": "V"}
